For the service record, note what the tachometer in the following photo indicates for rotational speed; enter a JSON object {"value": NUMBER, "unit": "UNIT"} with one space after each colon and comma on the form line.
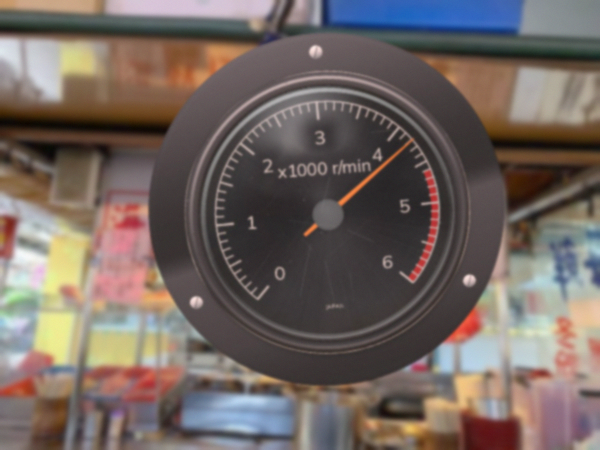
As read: {"value": 4200, "unit": "rpm"}
